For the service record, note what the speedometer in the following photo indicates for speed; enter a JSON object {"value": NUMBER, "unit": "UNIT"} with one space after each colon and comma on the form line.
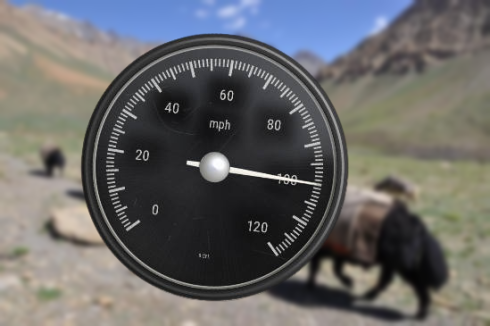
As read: {"value": 100, "unit": "mph"}
